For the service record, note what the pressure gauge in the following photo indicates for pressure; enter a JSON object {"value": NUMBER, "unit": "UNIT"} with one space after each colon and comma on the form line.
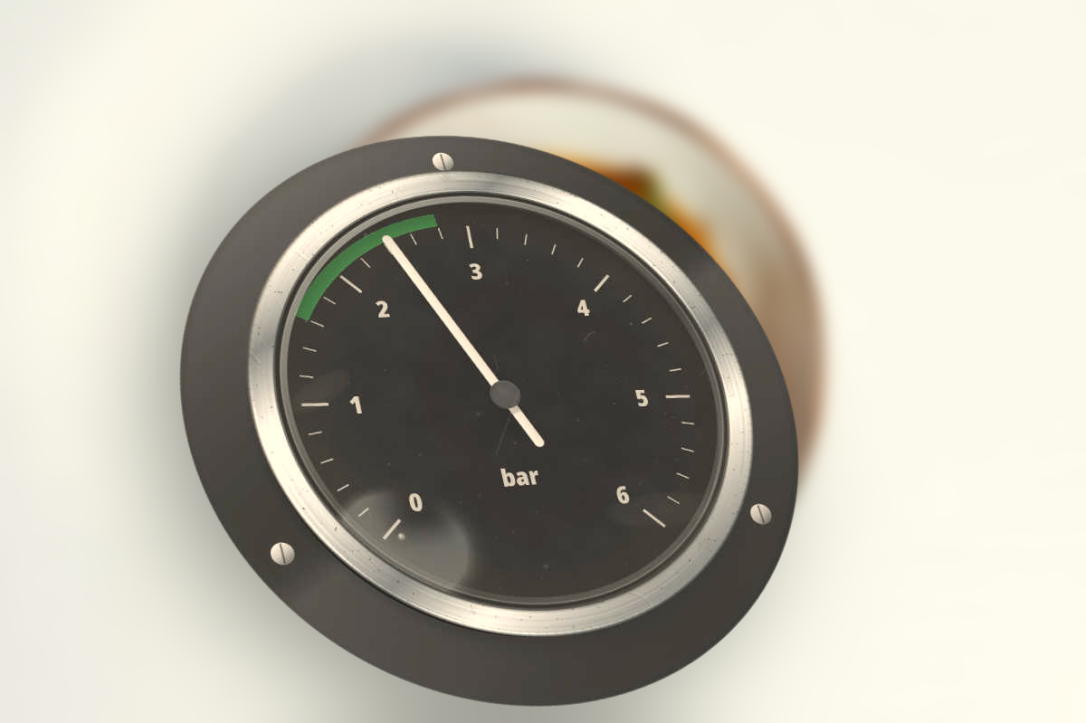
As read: {"value": 2.4, "unit": "bar"}
